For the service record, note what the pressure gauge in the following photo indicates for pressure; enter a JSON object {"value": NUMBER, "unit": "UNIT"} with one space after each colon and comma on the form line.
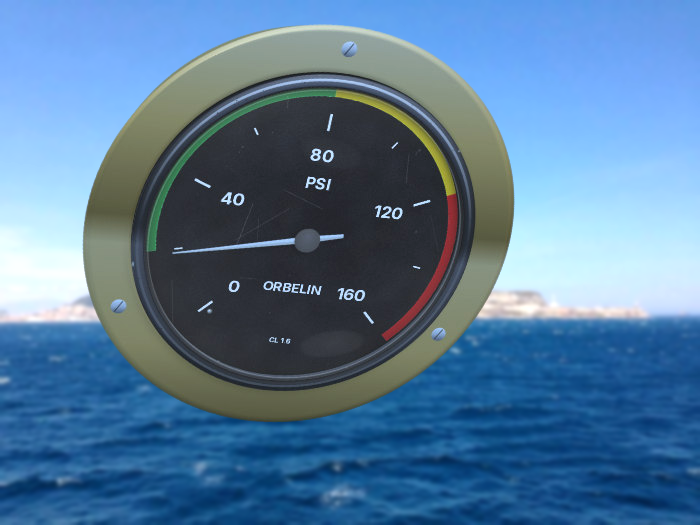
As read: {"value": 20, "unit": "psi"}
